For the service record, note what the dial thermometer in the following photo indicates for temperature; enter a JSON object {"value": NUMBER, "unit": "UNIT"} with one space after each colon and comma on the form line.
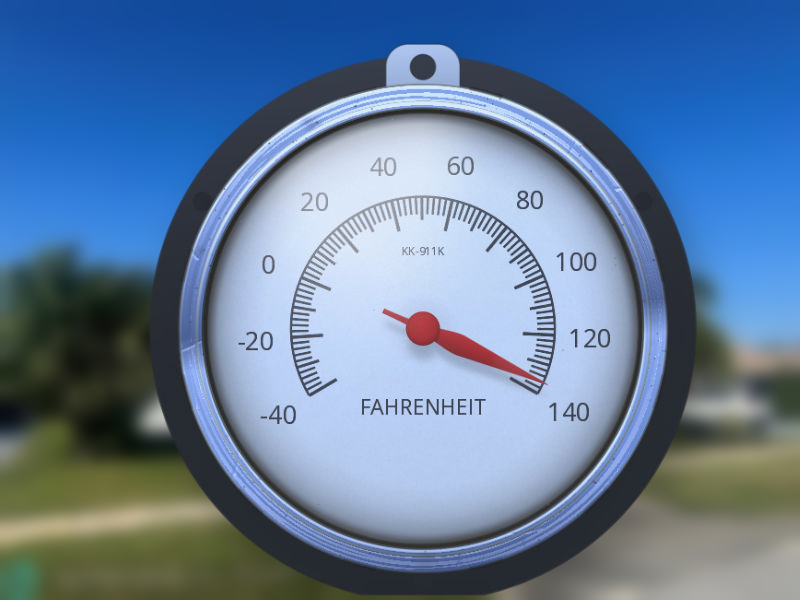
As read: {"value": 136, "unit": "°F"}
